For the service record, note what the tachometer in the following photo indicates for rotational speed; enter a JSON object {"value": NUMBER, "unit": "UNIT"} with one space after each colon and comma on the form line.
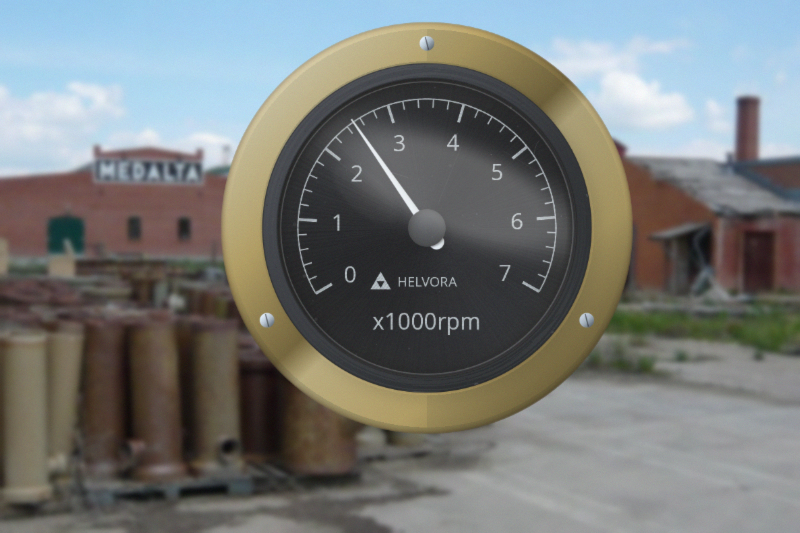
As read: {"value": 2500, "unit": "rpm"}
